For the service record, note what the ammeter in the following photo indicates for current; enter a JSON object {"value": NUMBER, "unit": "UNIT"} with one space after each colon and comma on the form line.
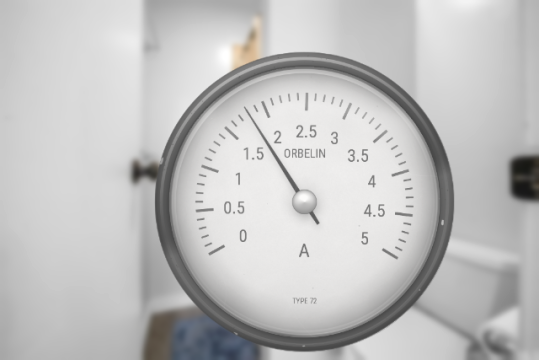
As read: {"value": 1.8, "unit": "A"}
